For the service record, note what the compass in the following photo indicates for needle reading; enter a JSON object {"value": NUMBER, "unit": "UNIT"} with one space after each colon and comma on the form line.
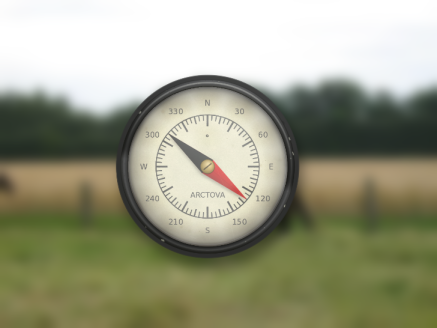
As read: {"value": 130, "unit": "°"}
